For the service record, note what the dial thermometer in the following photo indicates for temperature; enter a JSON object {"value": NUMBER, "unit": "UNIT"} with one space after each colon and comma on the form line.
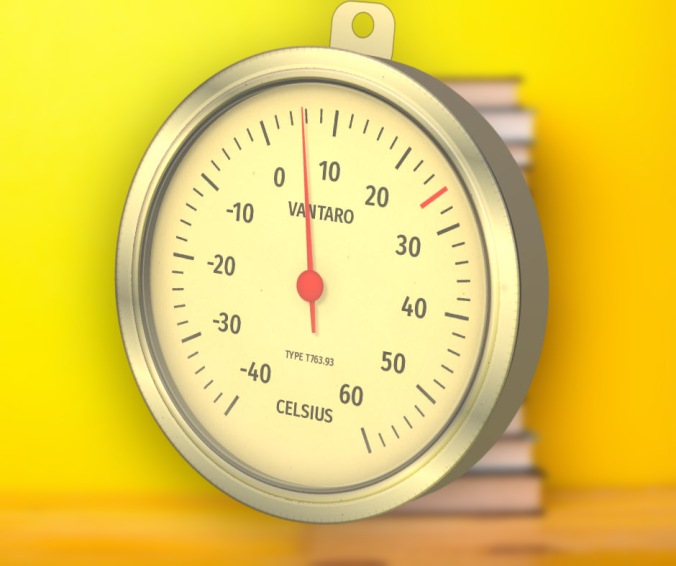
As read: {"value": 6, "unit": "°C"}
